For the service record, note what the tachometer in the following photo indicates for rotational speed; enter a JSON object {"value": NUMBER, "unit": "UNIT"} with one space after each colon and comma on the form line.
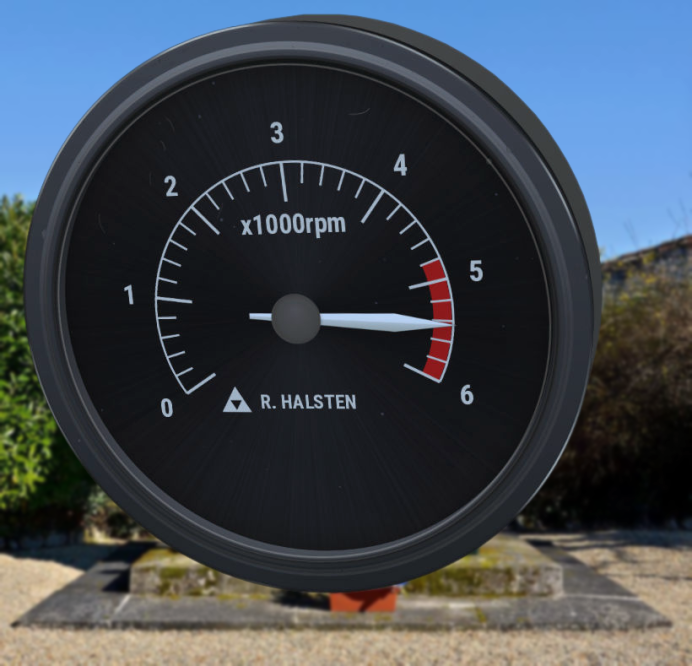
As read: {"value": 5400, "unit": "rpm"}
